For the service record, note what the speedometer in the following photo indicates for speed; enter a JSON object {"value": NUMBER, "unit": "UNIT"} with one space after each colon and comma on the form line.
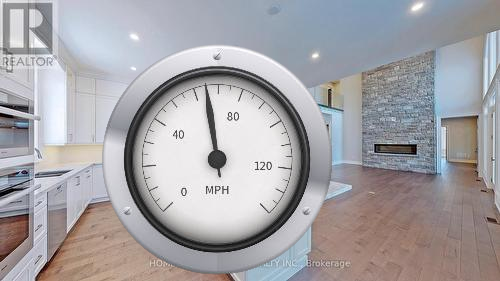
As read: {"value": 65, "unit": "mph"}
